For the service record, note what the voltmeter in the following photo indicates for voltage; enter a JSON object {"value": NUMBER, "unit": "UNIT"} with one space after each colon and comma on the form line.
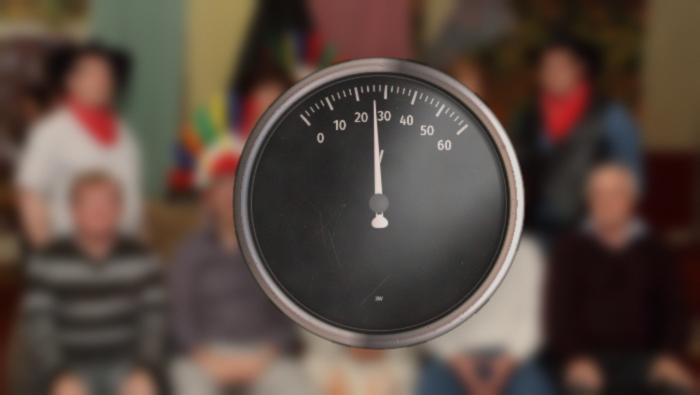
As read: {"value": 26, "unit": "V"}
